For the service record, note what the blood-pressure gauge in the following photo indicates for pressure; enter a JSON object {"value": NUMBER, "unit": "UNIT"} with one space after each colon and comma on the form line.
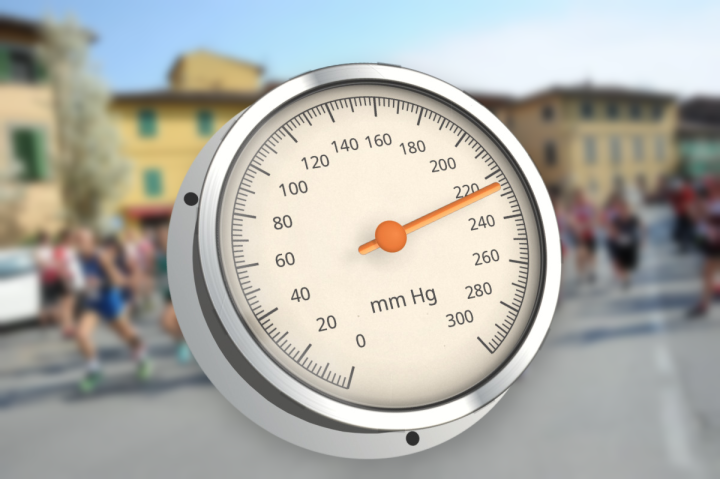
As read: {"value": 226, "unit": "mmHg"}
